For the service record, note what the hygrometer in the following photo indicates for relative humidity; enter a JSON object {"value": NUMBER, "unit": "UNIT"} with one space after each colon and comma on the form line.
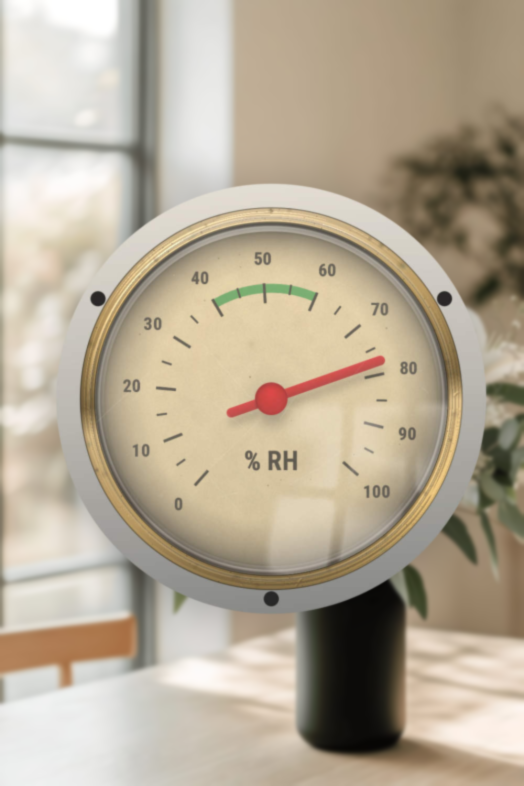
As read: {"value": 77.5, "unit": "%"}
